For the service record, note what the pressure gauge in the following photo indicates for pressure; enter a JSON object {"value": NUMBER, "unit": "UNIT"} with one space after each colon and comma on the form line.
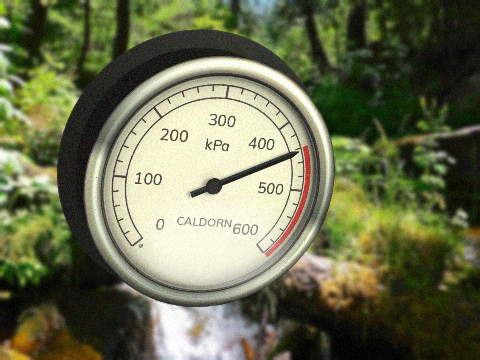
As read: {"value": 440, "unit": "kPa"}
